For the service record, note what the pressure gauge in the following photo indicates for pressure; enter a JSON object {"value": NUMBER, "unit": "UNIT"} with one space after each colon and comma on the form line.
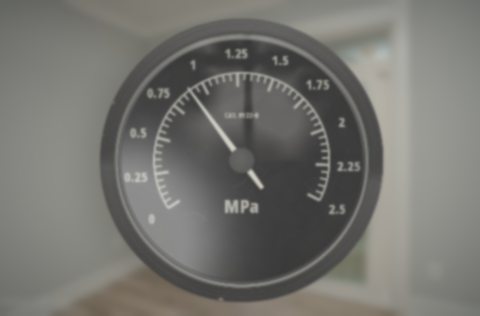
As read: {"value": 0.9, "unit": "MPa"}
